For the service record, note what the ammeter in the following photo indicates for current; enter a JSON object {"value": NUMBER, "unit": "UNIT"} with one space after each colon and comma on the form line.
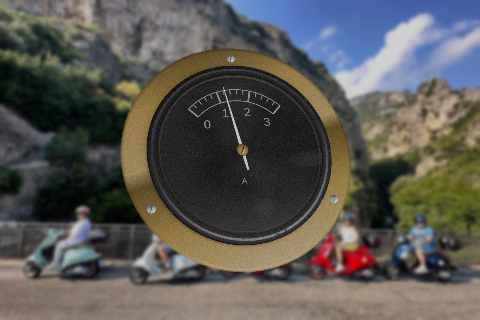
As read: {"value": 1.2, "unit": "A"}
